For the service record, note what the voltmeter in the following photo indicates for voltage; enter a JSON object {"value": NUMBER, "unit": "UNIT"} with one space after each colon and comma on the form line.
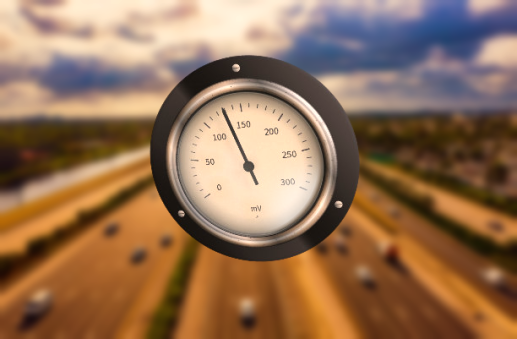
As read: {"value": 130, "unit": "mV"}
